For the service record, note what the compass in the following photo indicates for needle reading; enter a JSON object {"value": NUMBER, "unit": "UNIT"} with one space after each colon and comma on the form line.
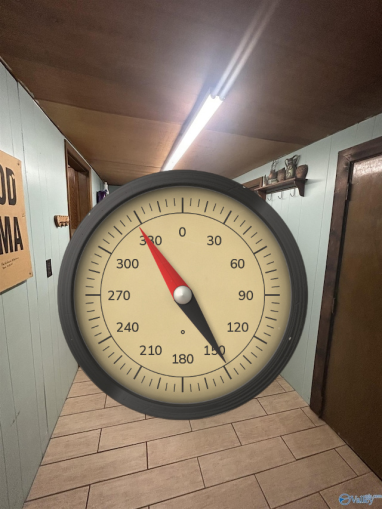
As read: {"value": 327.5, "unit": "°"}
